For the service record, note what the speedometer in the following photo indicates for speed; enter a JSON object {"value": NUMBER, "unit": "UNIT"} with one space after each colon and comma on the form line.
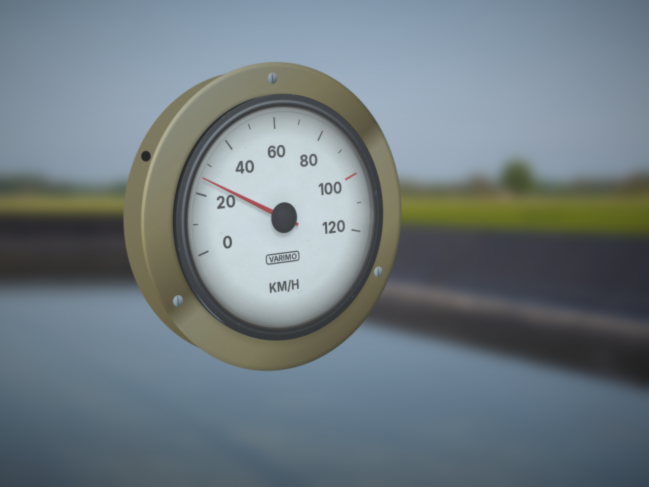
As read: {"value": 25, "unit": "km/h"}
